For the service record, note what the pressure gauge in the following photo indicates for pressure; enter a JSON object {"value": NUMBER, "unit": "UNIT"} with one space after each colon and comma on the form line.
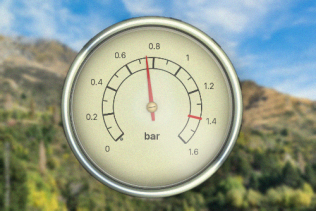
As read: {"value": 0.75, "unit": "bar"}
